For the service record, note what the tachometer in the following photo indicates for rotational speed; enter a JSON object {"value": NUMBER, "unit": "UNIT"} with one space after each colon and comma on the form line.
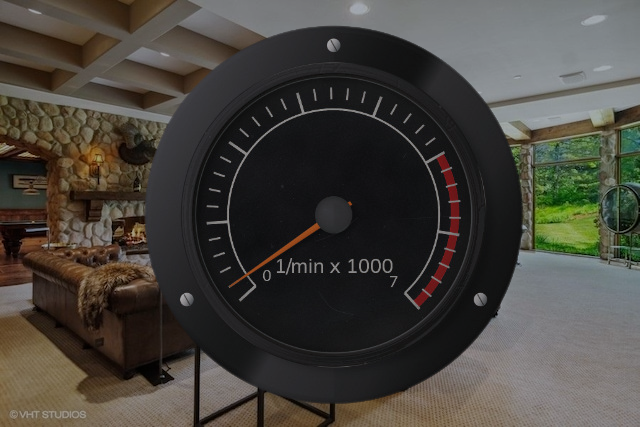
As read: {"value": 200, "unit": "rpm"}
